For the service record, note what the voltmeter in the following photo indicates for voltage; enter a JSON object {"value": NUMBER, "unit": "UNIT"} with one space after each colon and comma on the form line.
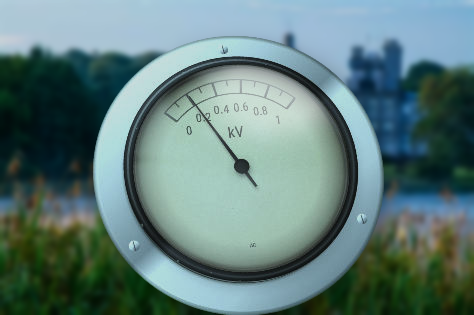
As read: {"value": 0.2, "unit": "kV"}
